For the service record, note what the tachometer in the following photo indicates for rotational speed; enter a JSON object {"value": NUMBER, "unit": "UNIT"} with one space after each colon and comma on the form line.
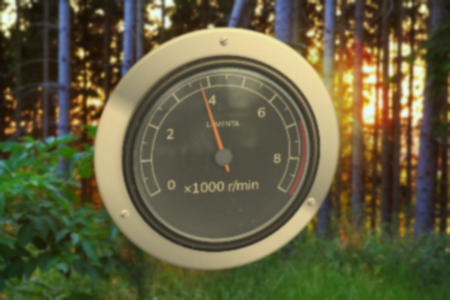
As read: {"value": 3750, "unit": "rpm"}
